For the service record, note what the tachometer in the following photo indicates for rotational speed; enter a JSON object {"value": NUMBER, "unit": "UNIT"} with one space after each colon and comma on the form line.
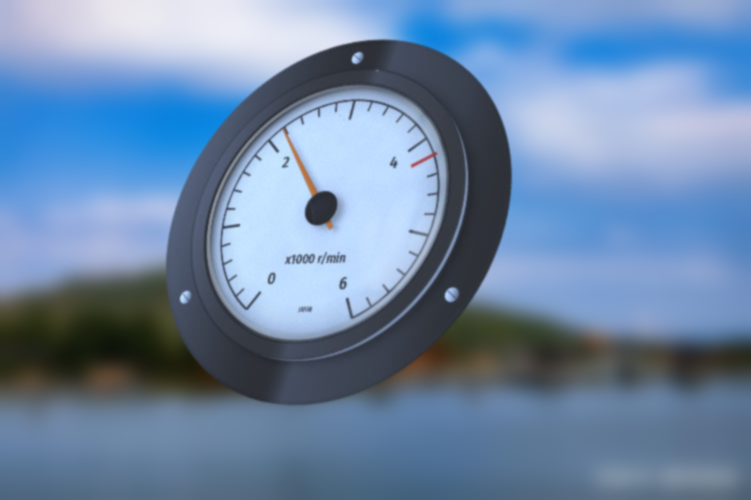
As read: {"value": 2200, "unit": "rpm"}
